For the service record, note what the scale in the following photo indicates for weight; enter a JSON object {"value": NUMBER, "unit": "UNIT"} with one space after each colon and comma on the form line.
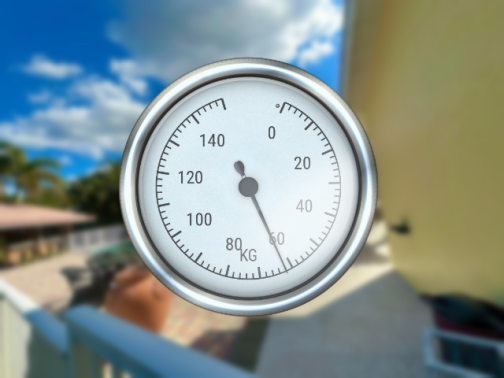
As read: {"value": 62, "unit": "kg"}
